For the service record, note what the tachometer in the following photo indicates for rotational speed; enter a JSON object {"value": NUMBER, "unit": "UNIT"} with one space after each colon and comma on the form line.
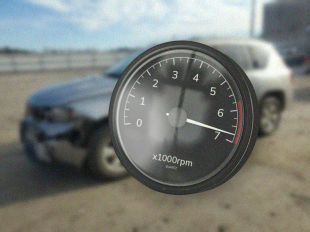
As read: {"value": 6750, "unit": "rpm"}
